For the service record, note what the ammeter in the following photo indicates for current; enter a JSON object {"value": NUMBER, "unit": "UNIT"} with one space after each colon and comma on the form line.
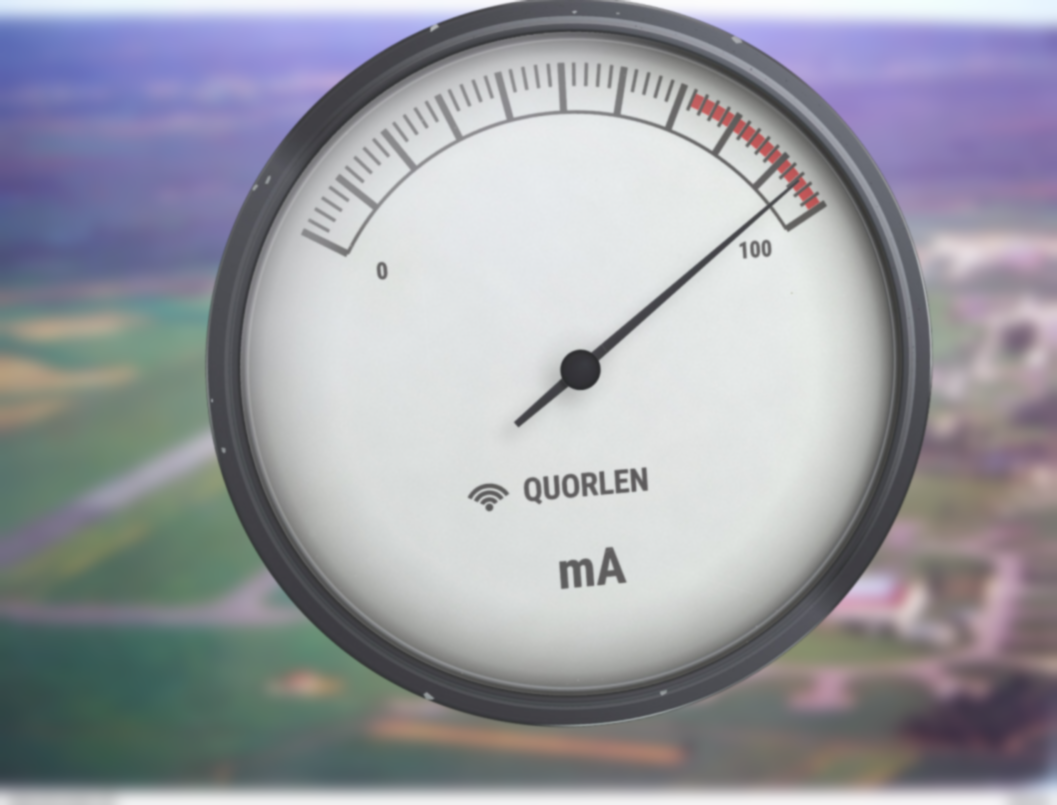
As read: {"value": 94, "unit": "mA"}
